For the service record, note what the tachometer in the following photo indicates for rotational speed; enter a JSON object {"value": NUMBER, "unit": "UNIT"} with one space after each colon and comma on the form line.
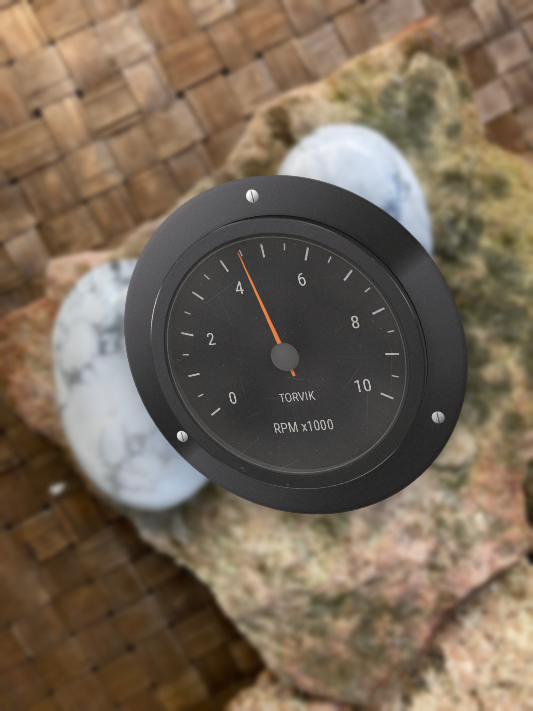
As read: {"value": 4500, "unit": "rpm"}
